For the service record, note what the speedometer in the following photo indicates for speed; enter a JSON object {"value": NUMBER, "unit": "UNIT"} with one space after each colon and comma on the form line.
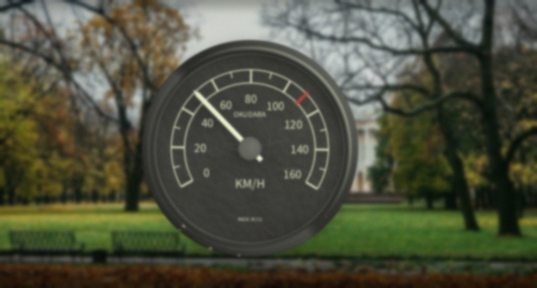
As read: {"value": 50, "unit": "km/h"}
